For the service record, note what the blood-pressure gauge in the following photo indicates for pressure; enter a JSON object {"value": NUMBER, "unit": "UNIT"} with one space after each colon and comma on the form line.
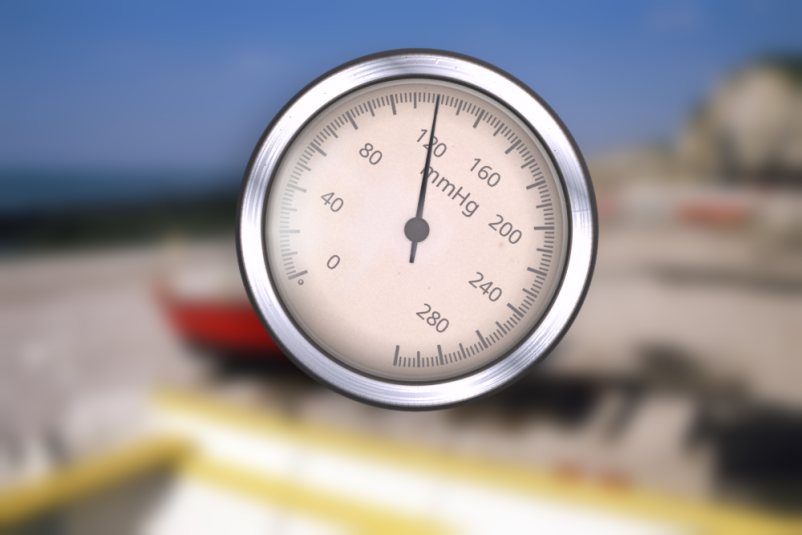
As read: {"value": 120, "unit": "mmHg"}
